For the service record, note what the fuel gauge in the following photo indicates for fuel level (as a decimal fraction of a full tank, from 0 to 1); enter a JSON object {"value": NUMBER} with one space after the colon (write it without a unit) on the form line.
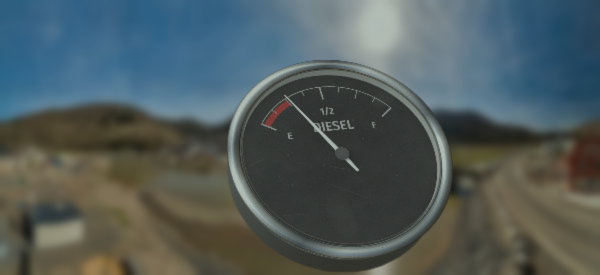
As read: {"value": 0.25}
